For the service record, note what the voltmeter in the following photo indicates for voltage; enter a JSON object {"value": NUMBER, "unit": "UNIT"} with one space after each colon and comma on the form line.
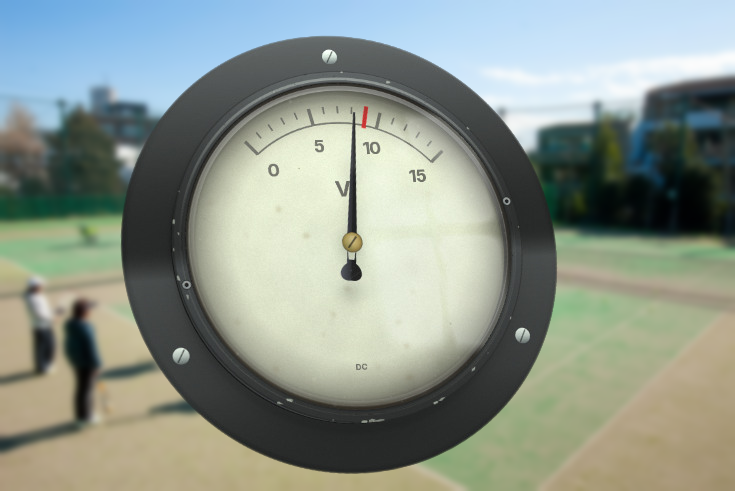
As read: {"value": 8, "unit": "V"}
